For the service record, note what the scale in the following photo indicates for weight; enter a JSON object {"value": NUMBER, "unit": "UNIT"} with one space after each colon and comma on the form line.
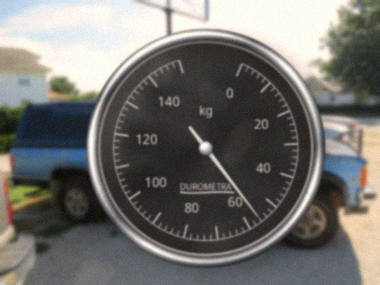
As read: {"value": 56, "unit": "kg"}
